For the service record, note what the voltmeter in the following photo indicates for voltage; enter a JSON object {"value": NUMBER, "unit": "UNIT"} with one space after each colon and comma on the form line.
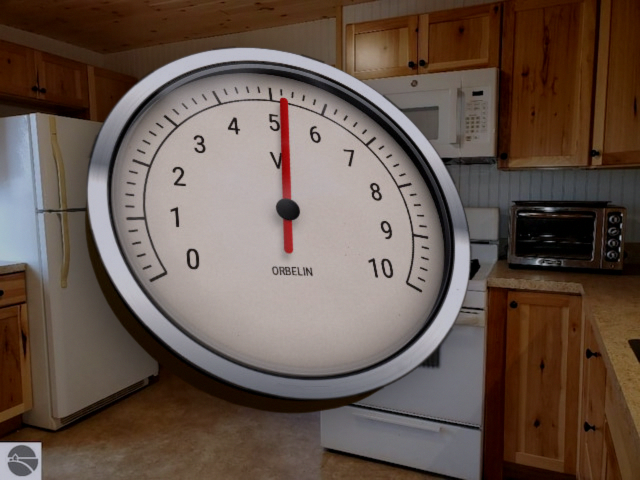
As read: {"value": 5.2, "unit": "V"}
